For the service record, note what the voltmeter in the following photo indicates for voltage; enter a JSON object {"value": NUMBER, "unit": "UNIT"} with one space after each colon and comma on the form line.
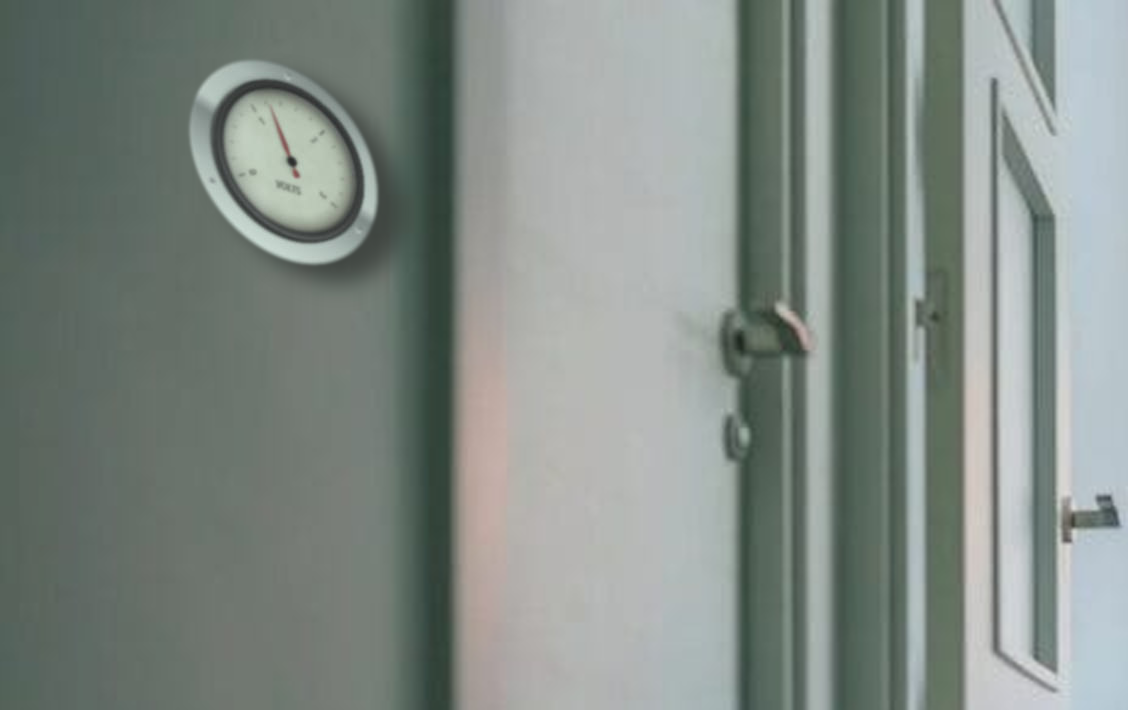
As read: {"value": 1.2, "unit": "V"}
